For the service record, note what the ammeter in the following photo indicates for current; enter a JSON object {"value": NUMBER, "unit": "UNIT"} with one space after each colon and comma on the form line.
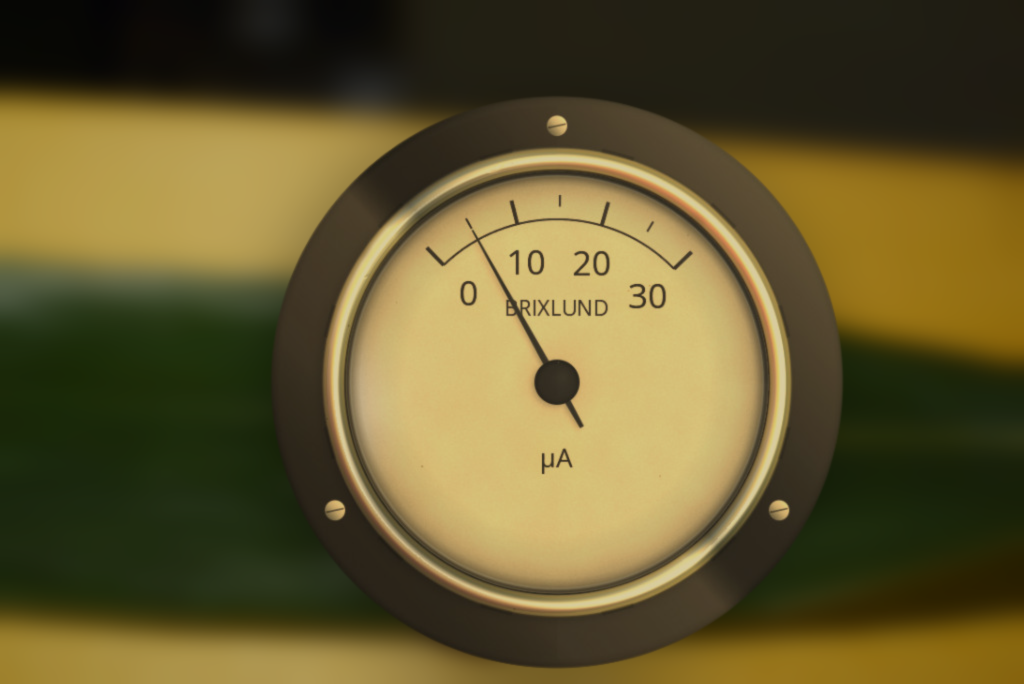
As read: {"value": 5, "unit": "µA"}
